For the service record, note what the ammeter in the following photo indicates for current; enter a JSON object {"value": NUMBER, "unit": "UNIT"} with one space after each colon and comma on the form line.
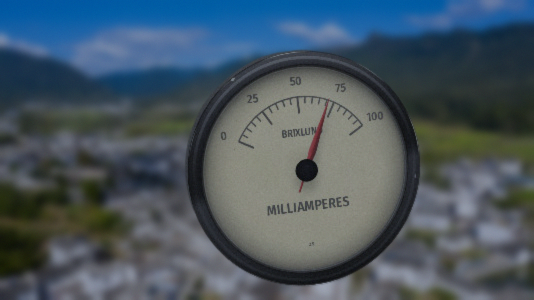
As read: {"value": 70, "unit": "mA"}
